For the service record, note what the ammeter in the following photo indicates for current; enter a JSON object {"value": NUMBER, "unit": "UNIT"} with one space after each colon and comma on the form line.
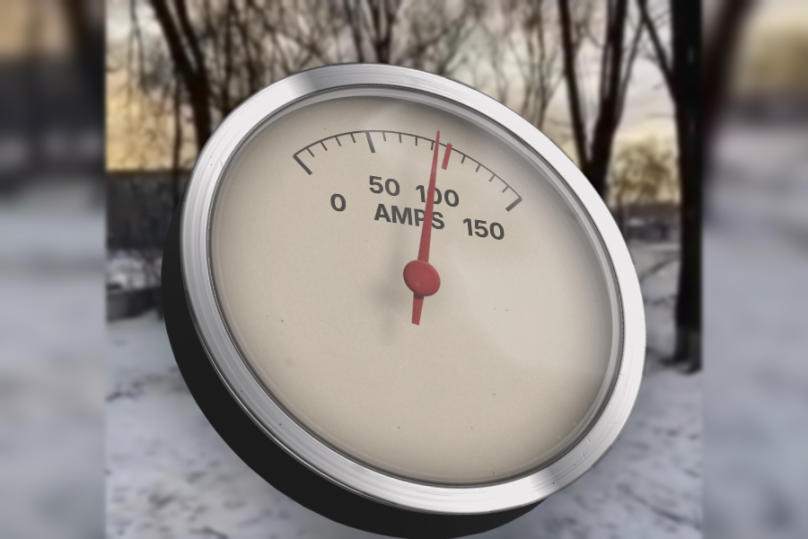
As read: {"value": 90, "unit": "A"}
